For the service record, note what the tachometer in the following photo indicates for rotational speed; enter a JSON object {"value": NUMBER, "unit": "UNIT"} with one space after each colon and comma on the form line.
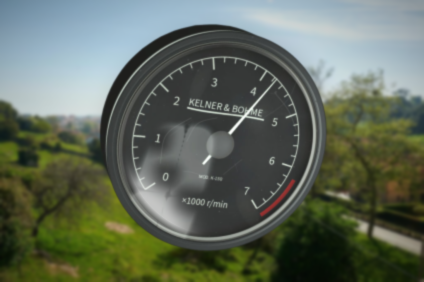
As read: {"value": 4200, "unit": "rpm"}
